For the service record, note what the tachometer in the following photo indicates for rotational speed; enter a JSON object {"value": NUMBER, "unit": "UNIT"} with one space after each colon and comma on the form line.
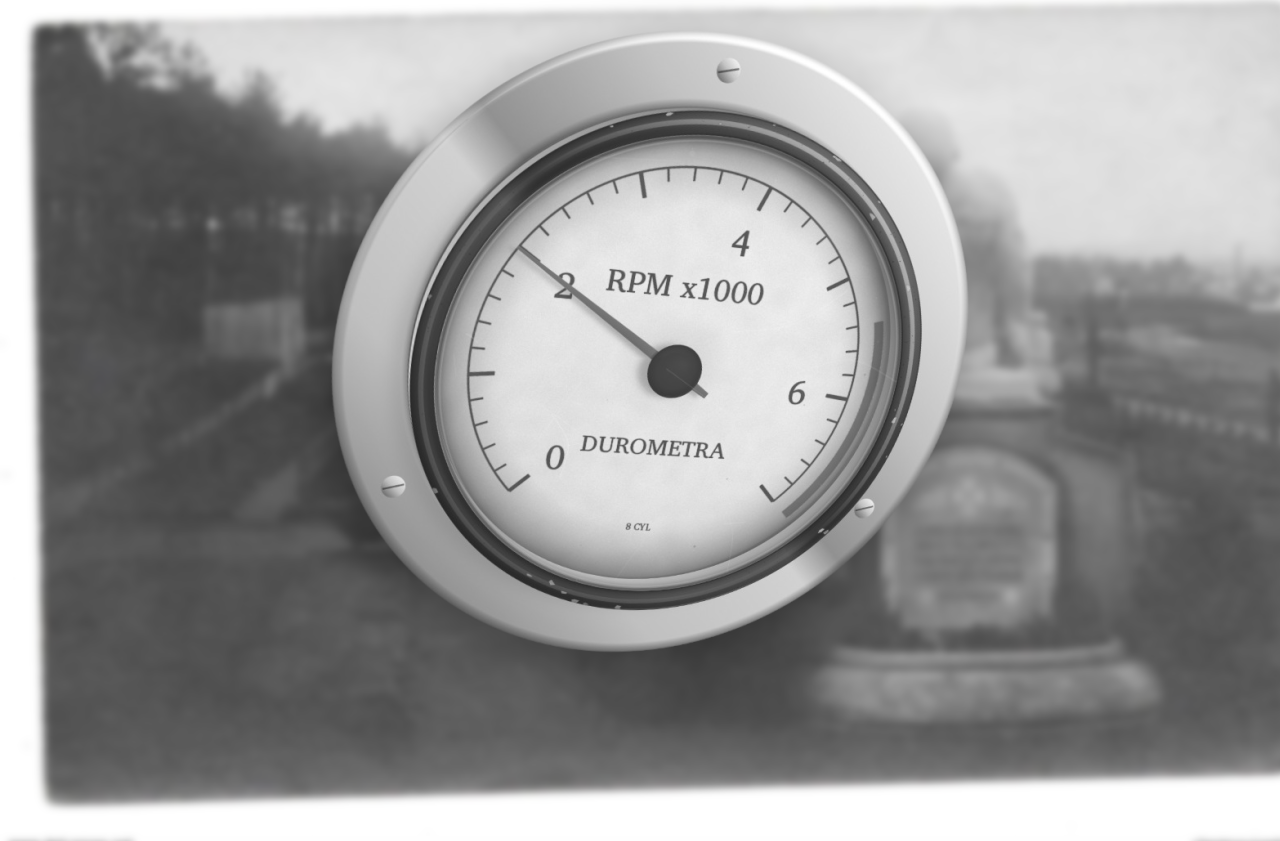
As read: {"value": 2000, "unit": "rpm"}
